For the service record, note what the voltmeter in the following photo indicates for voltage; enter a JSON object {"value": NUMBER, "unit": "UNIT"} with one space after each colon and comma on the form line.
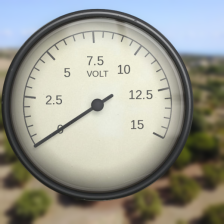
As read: {"value": 0, "unit": "V"}
